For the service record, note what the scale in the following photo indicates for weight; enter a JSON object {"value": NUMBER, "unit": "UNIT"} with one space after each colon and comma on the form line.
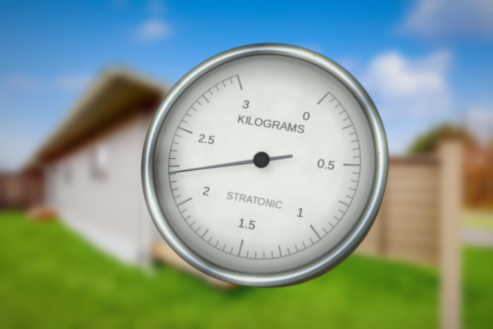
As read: {"value": 2.2, "unit": "kg"}
